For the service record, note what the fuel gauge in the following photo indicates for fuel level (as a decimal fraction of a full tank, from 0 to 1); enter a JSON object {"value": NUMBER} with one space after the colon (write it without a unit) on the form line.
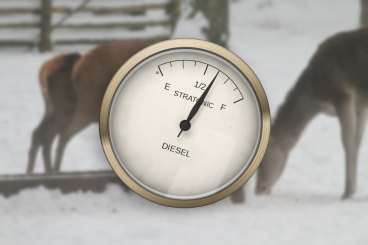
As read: {"value": 0.625}
